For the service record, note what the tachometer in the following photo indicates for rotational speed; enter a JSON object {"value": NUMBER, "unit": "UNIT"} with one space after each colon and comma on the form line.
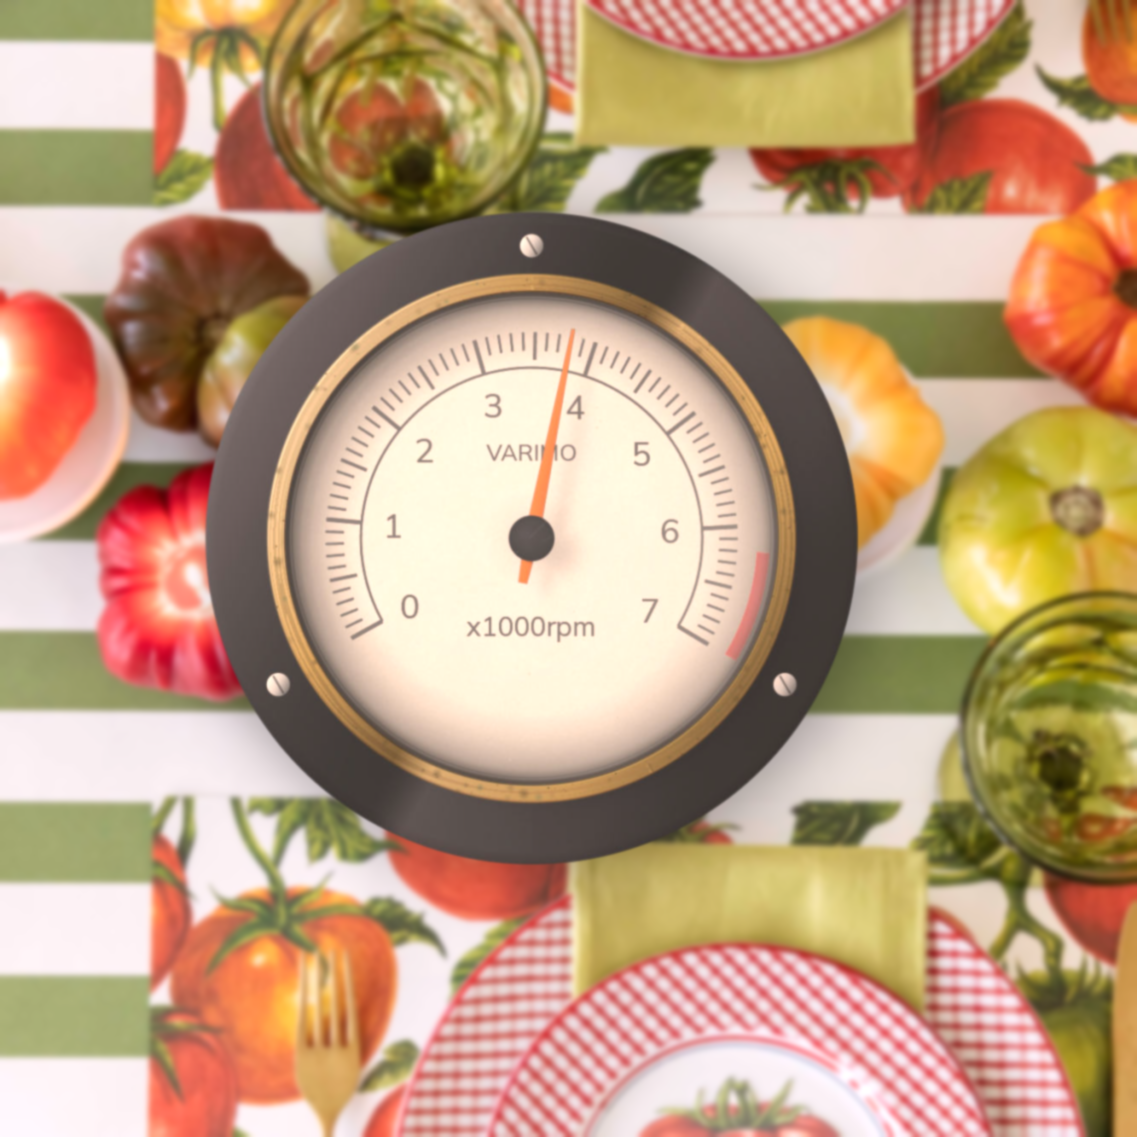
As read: {"value": 3800, "unit": "rpm"}
